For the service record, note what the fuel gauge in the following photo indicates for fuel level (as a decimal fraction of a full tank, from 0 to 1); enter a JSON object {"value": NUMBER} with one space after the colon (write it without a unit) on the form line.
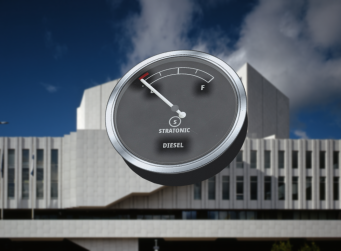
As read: {"value": 0}
